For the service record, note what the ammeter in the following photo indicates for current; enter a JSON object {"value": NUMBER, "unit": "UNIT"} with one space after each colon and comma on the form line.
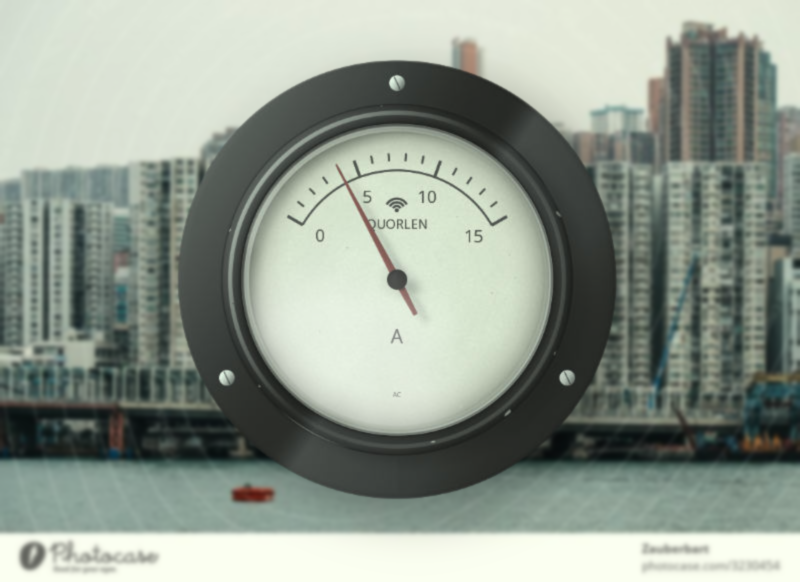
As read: {"value": 4, "unit": "A"}
